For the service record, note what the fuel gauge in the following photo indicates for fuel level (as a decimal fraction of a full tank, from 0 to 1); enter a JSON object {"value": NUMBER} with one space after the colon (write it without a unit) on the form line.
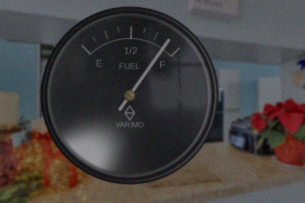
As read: {"value": 0.875}
